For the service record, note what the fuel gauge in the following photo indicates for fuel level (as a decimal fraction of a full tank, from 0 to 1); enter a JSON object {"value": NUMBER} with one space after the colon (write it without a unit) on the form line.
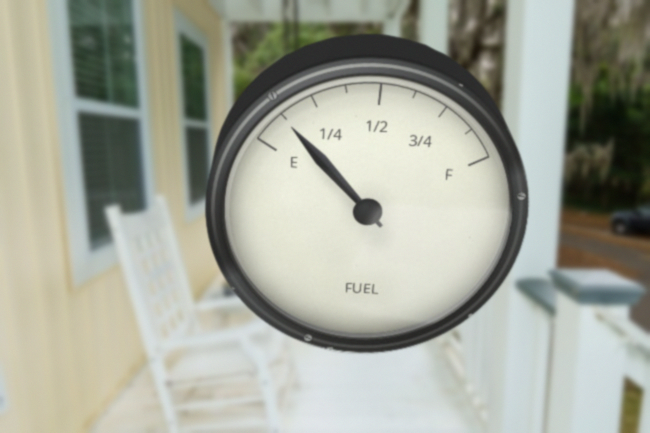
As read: {"value": 0.125}
